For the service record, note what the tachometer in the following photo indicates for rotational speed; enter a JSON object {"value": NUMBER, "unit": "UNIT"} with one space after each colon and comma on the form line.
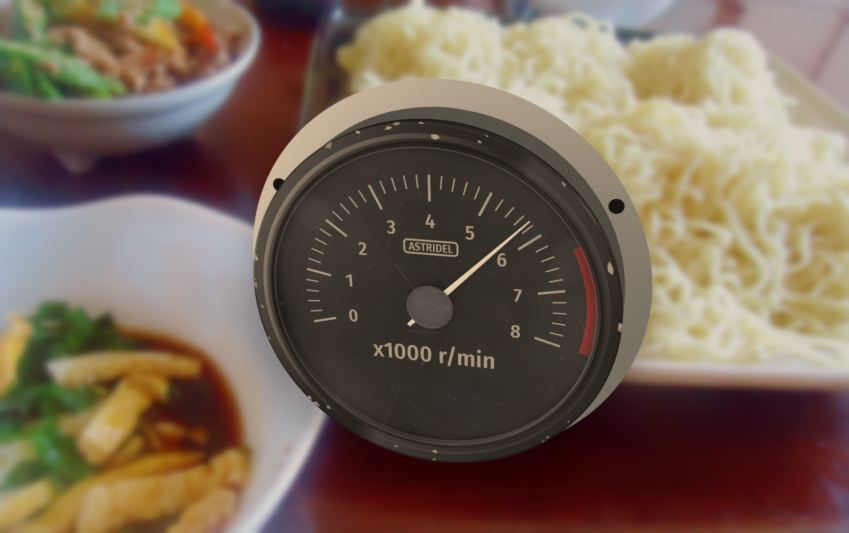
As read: {"value": 5700, "unit": "rpm"}
